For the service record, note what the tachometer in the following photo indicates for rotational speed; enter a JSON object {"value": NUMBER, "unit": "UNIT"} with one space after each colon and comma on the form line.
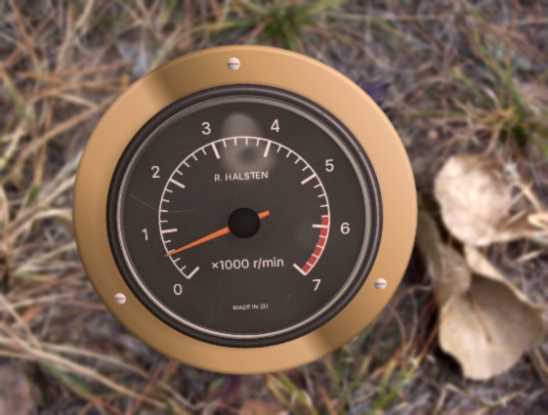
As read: {"value": 600, "unit": "rpm"}
